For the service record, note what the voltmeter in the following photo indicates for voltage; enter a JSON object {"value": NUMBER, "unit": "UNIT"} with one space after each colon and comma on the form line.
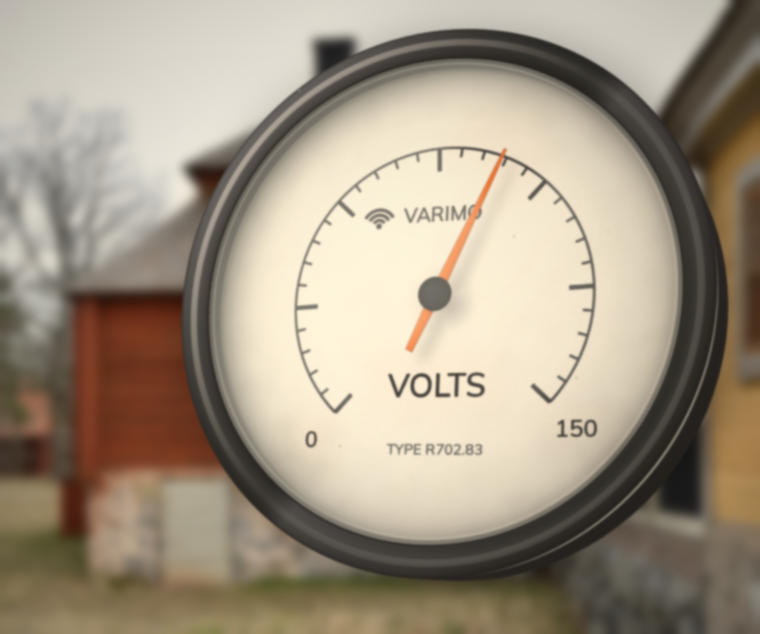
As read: {"value": 90, "unit": "V"}
